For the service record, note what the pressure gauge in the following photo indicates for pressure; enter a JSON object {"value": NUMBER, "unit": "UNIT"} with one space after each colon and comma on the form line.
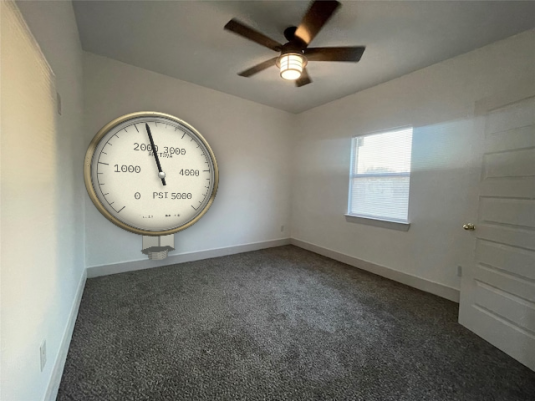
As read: {"value": 2200, "unit": "psi"}
